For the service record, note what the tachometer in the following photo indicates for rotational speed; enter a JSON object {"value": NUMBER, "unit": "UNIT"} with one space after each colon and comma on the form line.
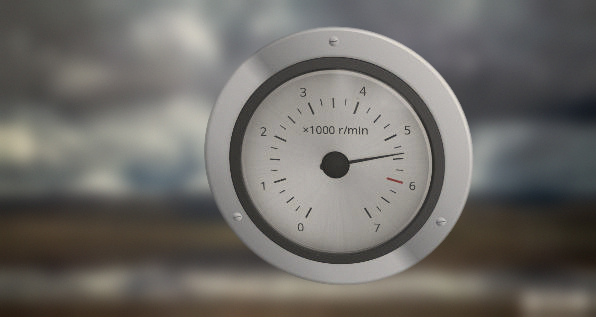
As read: {"value": 5375, "unit": "rpm"}
